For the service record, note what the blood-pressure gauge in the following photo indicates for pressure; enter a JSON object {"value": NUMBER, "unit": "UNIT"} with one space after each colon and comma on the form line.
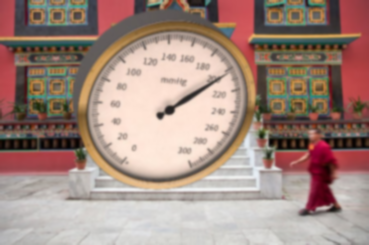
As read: {"value": 200, "unit": "mmHg"}
